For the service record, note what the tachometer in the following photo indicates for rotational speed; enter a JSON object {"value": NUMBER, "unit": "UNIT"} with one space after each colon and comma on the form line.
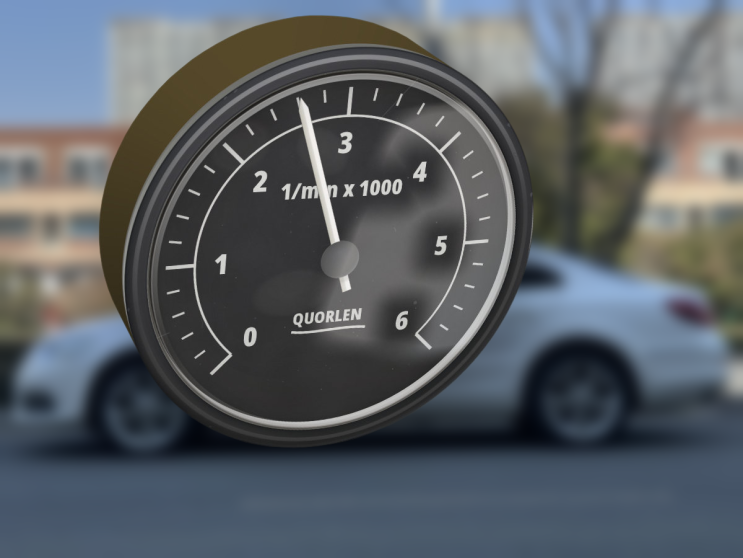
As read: {"value": 2600, "unit": "rpm"}
